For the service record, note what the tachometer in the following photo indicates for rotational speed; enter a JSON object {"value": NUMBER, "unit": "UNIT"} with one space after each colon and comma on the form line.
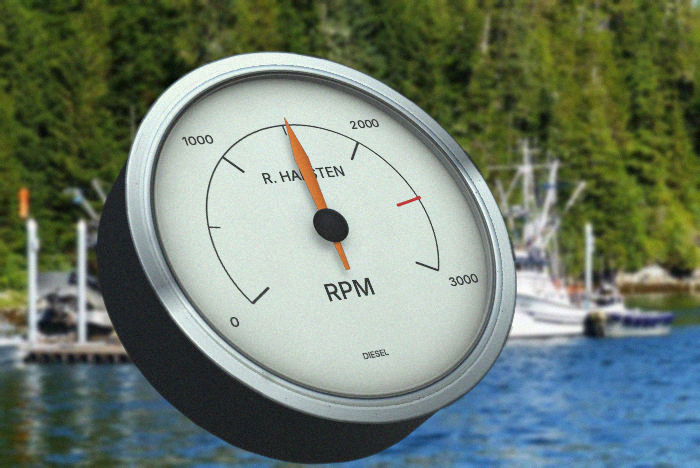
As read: {"value": 1500, "unit": "rpm"}
